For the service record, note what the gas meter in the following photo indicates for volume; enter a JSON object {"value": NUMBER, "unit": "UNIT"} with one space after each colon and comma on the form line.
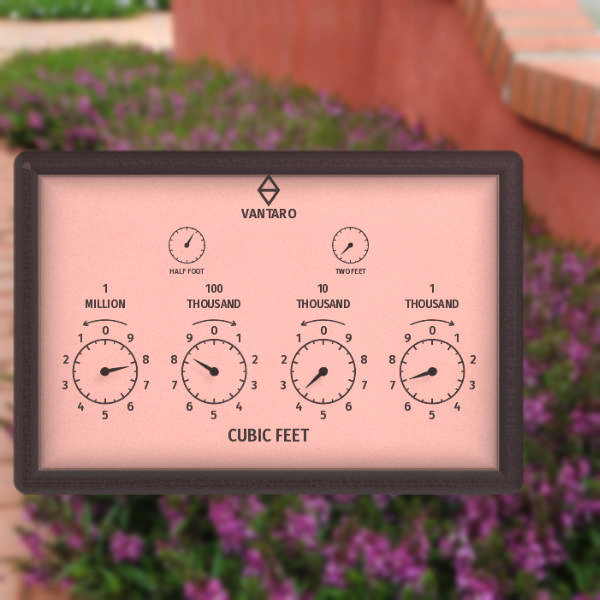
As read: {"value": 783700, "unit": "ft³"}
